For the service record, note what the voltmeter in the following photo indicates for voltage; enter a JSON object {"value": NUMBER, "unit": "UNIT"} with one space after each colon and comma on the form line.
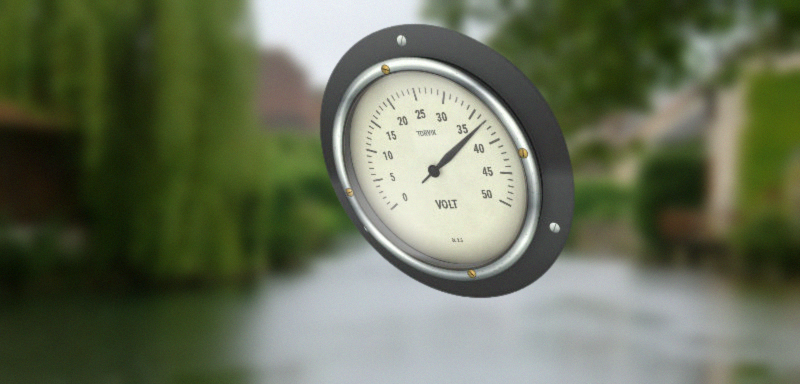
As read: {"value": 37, "unit": "V"}
